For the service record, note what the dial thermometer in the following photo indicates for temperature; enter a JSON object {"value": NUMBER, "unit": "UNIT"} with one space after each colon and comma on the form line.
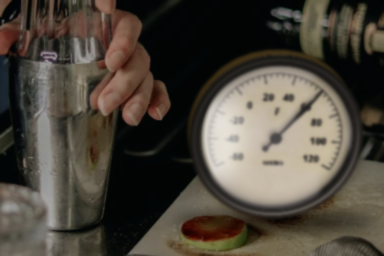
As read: {"value": 60, "unit": "°F"}
